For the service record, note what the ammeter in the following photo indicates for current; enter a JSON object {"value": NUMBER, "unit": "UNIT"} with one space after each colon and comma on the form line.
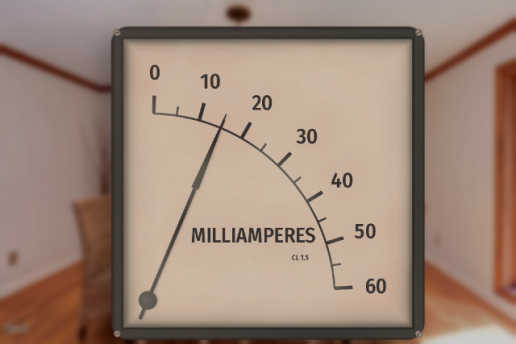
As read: {"value": 15, "unit": "mA"}
